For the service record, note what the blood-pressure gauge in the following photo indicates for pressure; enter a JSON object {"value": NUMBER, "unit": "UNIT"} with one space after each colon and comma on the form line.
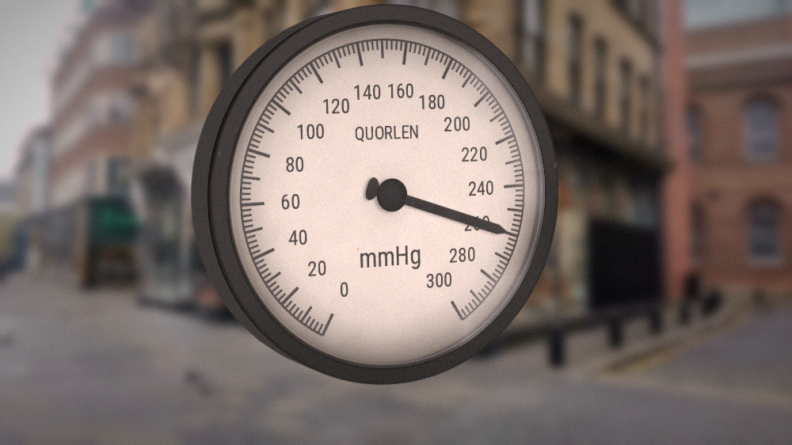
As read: {"value": 260, "unit": "mmHg"}
